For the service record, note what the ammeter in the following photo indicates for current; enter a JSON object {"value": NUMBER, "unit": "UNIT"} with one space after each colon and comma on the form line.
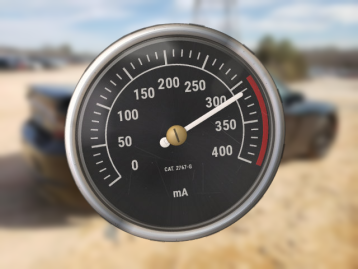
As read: {"value": 310, "unit": "mA"}
